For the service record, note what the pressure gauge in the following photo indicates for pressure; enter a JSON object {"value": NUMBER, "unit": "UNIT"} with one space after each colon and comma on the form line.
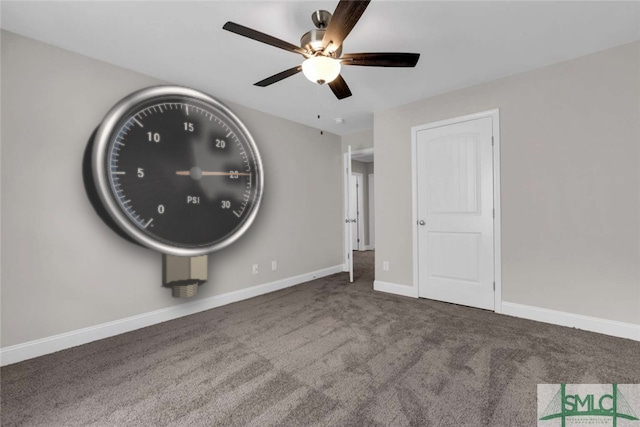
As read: {"value": 25, "unit": "psi"}
